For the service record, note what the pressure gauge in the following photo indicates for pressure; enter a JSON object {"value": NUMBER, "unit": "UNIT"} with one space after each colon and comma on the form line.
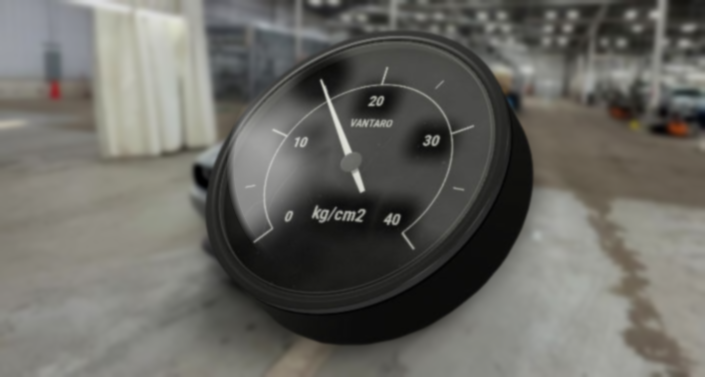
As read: {"value": 15, "unit": "kg/cm²"}
